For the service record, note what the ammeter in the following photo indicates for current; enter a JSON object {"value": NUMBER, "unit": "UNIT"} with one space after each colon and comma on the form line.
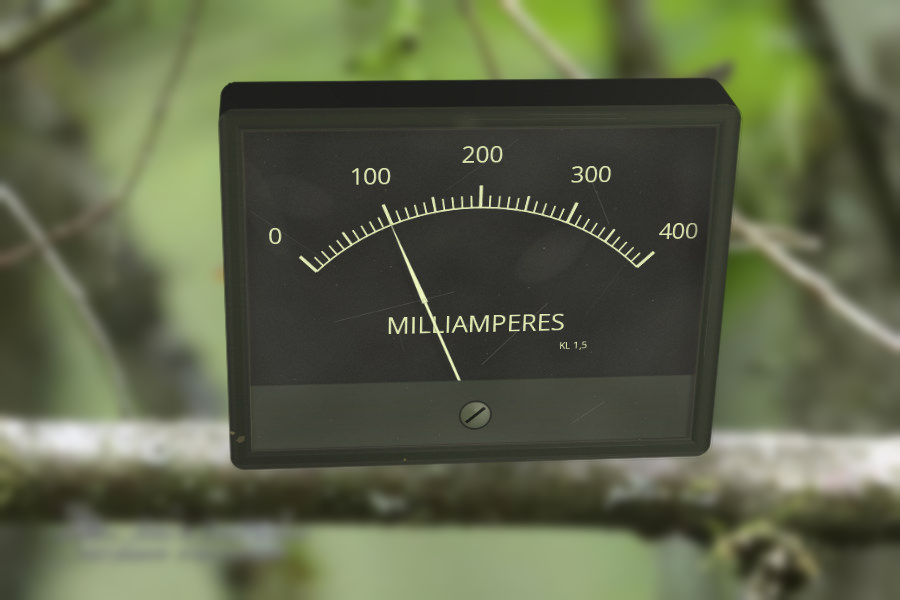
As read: {"value": 100, "unit": "mA"}
